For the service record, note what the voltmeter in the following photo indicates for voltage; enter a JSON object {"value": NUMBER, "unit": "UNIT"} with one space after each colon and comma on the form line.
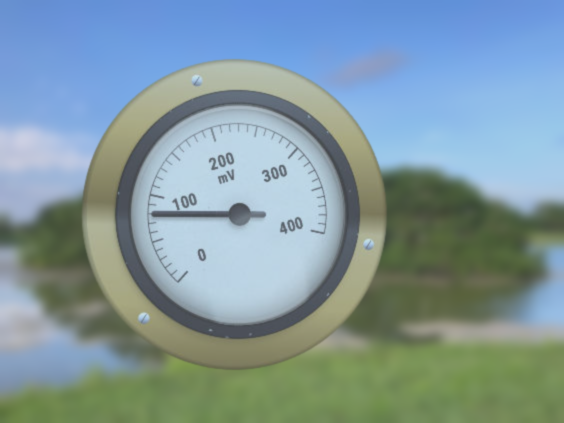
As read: {"value": 80, "unit": "mV"}
